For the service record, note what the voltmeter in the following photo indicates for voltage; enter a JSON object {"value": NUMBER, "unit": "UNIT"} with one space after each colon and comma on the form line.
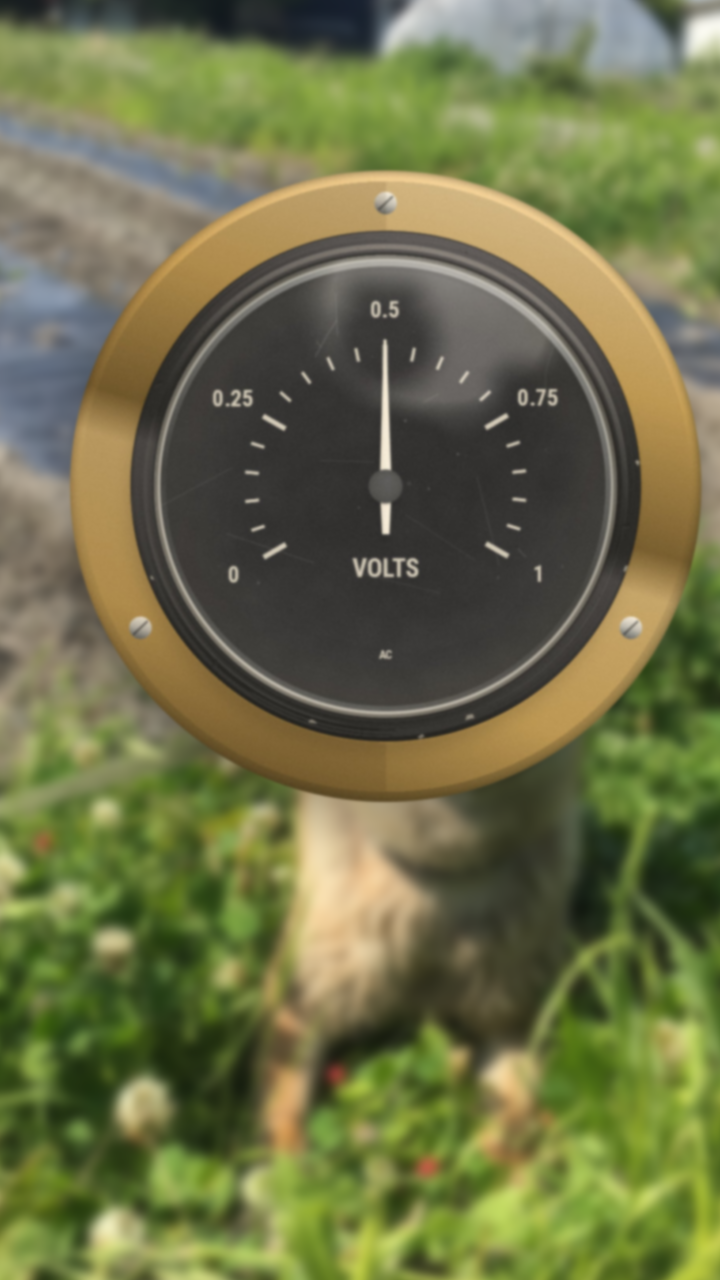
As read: {"value": 0.5, "unit": "V"}
